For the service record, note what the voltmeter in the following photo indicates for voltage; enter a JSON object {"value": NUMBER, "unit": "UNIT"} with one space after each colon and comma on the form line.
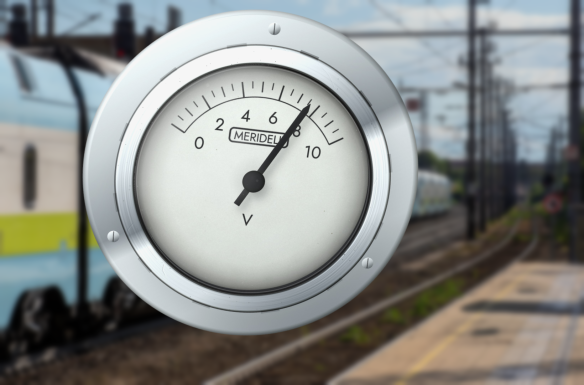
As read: {"value": 7.5, "unit": "V"}
